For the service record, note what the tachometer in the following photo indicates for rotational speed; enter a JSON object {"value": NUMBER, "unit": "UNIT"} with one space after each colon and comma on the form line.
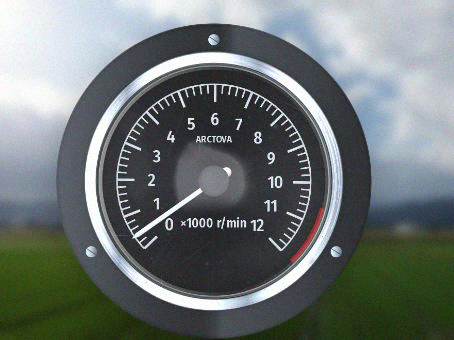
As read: {"value": 400, "unit": "rpm"}
